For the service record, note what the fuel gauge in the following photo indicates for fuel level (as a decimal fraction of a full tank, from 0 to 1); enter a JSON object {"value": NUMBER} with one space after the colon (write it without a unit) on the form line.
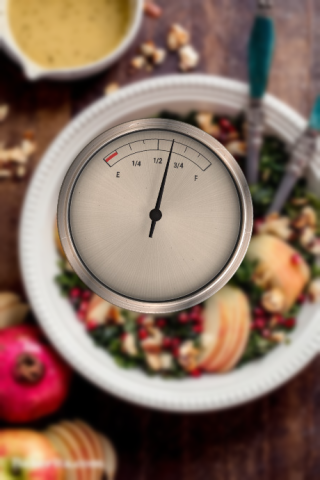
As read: {"value": 0.625}
